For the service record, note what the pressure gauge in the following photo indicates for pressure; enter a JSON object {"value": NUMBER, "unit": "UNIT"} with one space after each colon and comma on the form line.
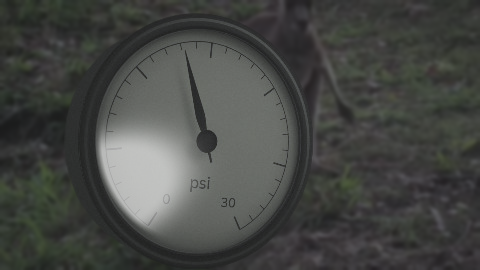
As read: {"value": 13, "unit": "psi"}
